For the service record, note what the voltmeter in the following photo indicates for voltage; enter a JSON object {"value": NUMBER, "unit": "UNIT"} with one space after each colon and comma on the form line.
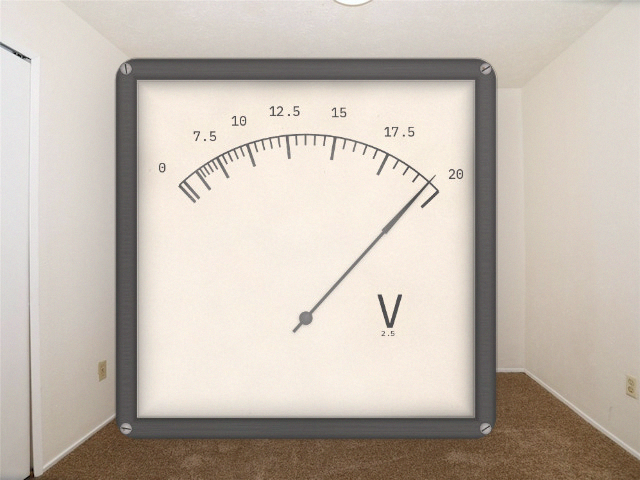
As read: {"value": 19.5, "unit": "V"}
